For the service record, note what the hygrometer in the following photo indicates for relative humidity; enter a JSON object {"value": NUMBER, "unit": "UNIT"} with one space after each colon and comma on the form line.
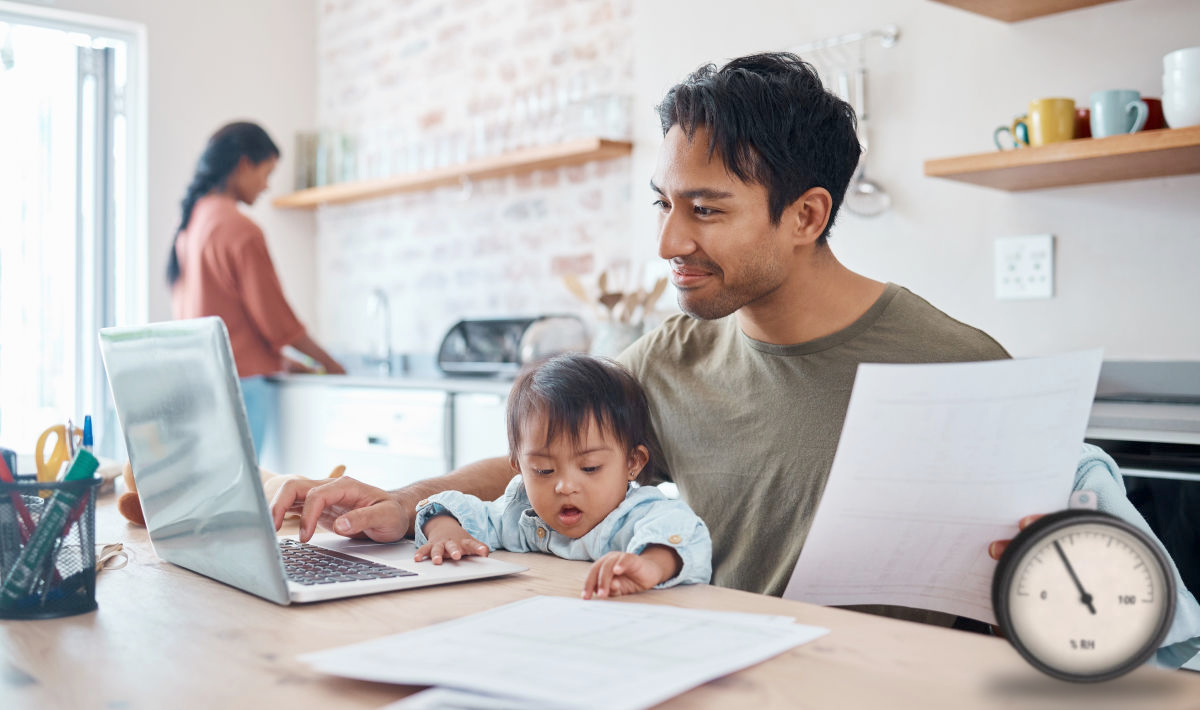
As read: {"value": 32, "unit": "%"}
